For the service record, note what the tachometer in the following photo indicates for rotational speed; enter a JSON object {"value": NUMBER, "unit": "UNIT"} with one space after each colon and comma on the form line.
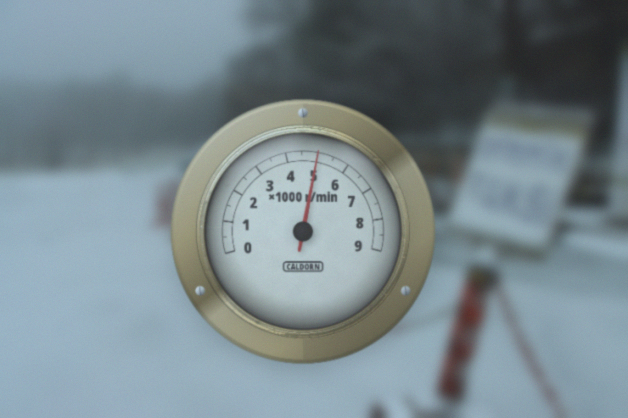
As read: {"value": 5000, "unit": "rpm"}
